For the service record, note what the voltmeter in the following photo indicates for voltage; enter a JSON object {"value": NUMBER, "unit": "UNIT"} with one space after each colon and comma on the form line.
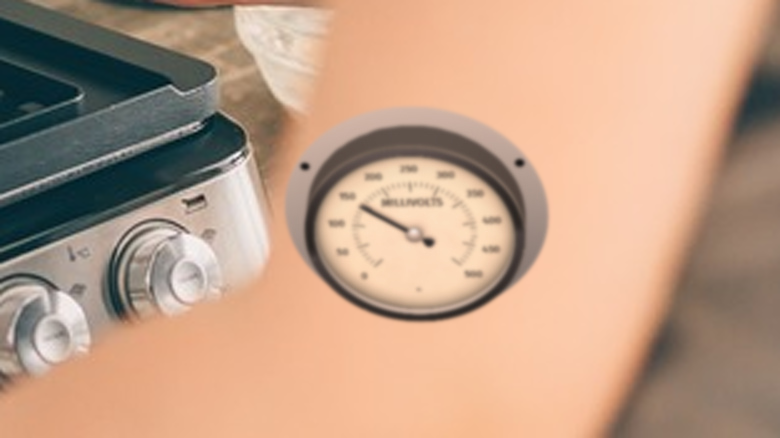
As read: {"value": 150, "unit": "mV"}
